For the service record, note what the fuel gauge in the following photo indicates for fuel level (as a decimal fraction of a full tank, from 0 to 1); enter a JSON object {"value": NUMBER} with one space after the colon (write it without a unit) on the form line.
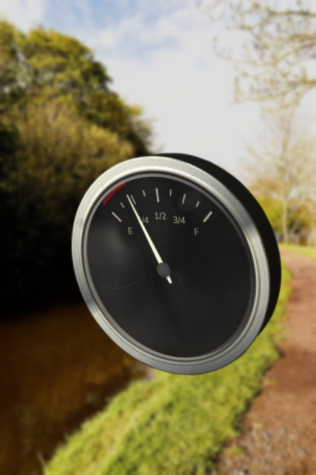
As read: {"value": 0.25}
